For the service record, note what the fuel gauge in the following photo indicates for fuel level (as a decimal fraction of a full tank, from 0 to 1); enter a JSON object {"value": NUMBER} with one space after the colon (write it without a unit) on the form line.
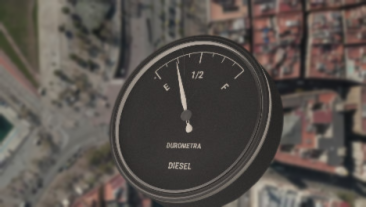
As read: {"value": 0.25}
